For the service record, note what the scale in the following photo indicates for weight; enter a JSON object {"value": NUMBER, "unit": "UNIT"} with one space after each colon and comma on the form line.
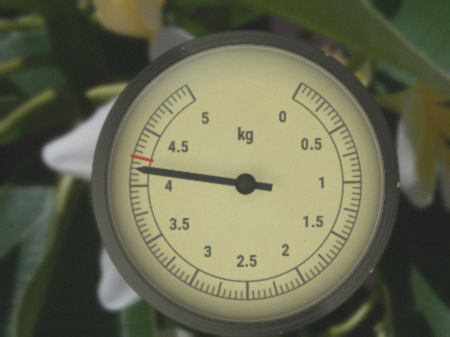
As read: {"value": 4.15, "unit": "kg"}
